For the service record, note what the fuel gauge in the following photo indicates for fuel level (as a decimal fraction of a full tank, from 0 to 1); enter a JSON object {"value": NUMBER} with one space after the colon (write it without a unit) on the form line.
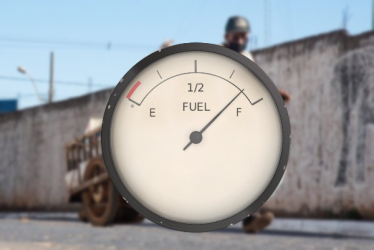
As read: {"value": 0.875}
